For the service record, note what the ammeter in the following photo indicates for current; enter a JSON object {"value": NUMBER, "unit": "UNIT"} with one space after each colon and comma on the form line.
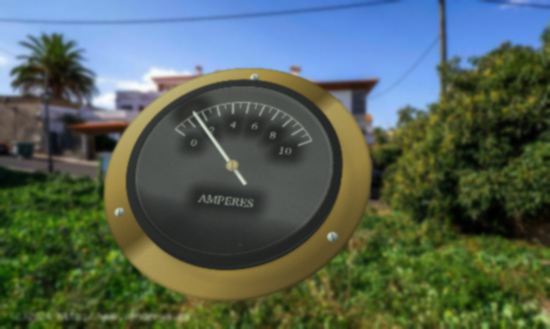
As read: {"value": 1.5, "unit": "A"}
